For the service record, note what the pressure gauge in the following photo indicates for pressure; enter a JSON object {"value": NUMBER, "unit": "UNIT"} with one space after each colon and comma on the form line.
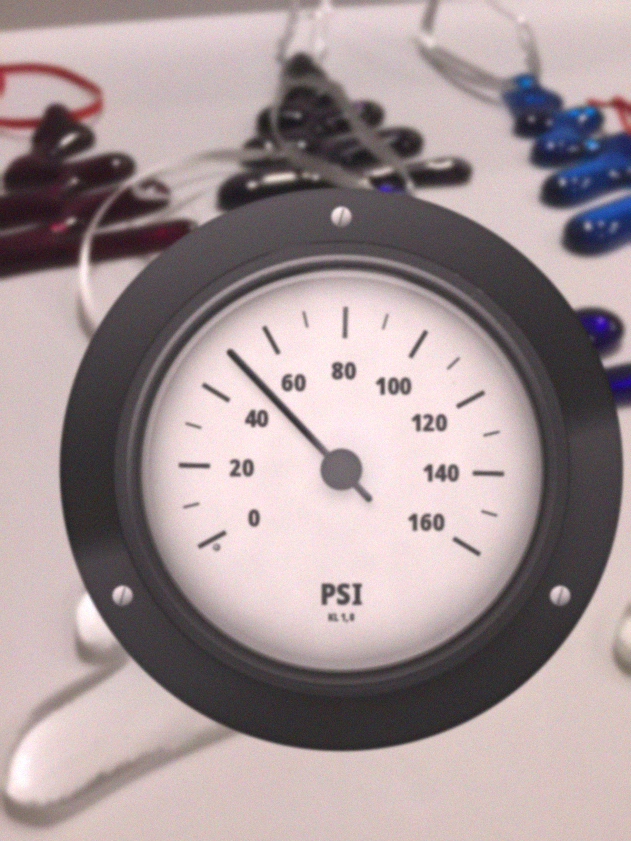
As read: {"value": 50, "unit": "psi"}
